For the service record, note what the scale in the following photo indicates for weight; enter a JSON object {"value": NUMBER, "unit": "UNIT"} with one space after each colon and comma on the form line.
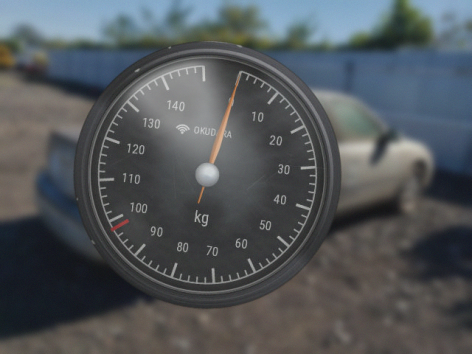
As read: {"value": 0, "unit": "kg"}
